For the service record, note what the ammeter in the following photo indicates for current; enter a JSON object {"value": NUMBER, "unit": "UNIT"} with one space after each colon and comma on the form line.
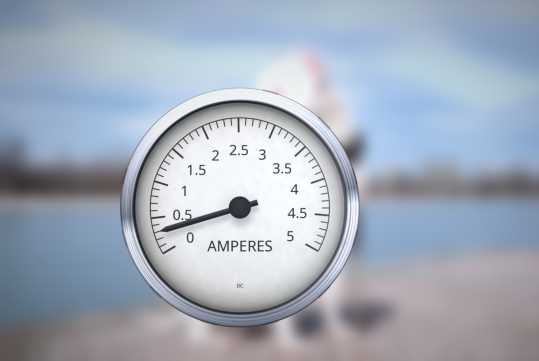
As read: {"value": 0.3, "unit": "A"}
